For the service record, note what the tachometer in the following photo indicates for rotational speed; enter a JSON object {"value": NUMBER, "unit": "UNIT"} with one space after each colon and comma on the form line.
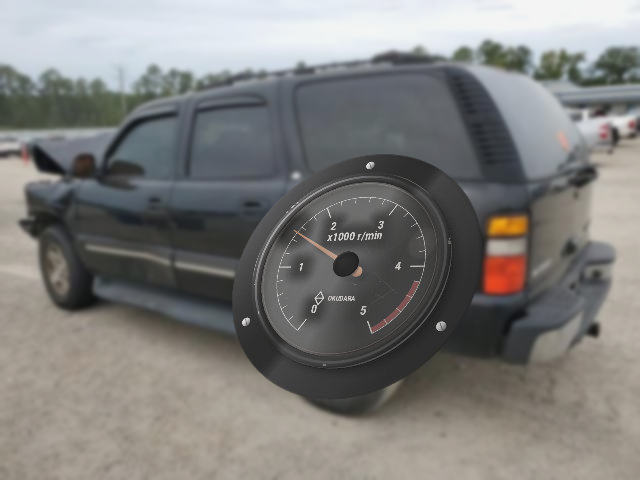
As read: {"value": 1500, "unit": "rpm"}
